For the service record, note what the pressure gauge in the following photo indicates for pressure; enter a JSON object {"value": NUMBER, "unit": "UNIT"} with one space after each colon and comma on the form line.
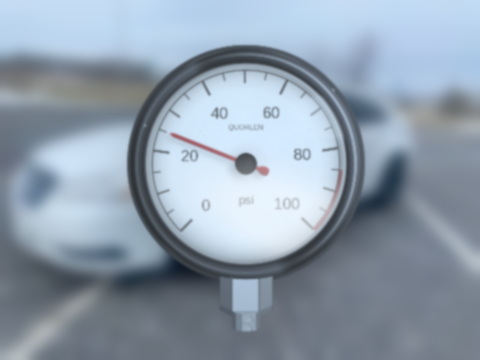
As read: {"value": 25, "unit": "psi"}
